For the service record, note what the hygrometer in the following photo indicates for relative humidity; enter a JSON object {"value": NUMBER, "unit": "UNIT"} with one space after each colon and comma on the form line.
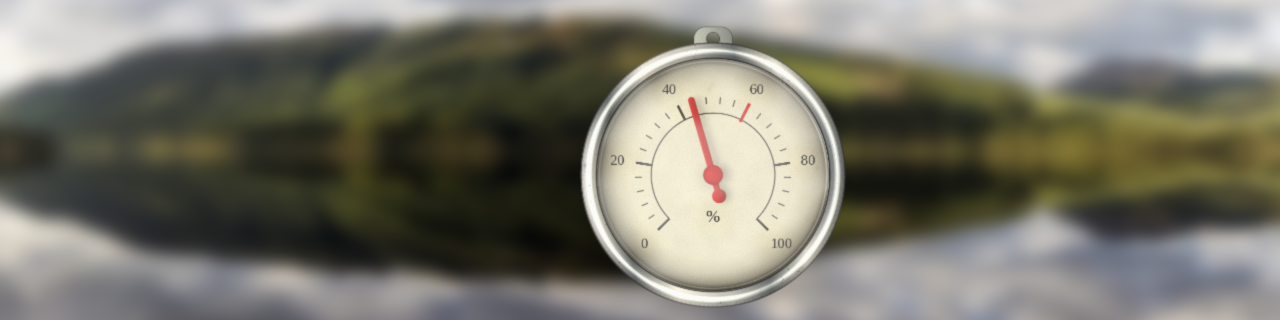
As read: {"value": 44, "unit": "%"}
